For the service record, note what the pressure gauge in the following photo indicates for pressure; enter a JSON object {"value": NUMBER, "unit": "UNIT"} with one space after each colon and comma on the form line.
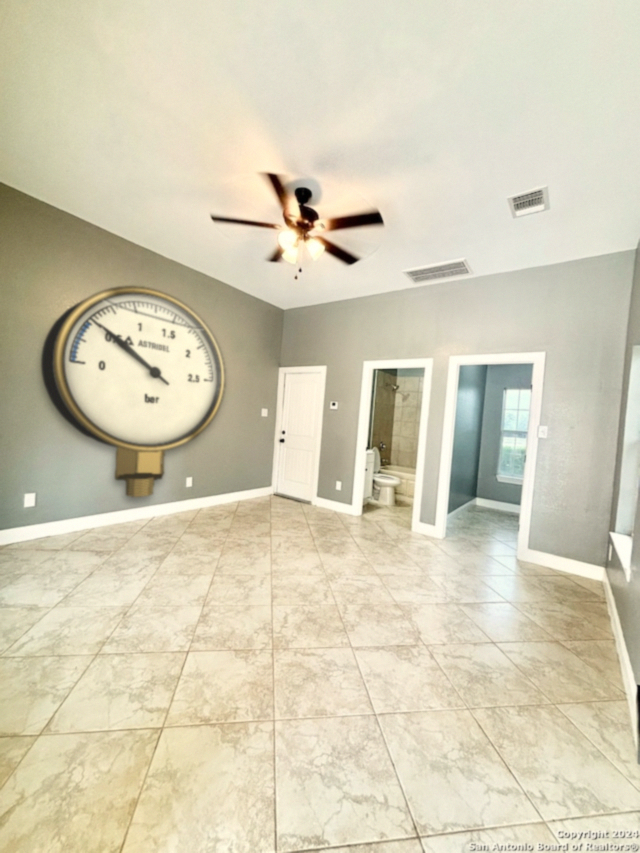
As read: {"value": 0.5, "unit": "bar"}
